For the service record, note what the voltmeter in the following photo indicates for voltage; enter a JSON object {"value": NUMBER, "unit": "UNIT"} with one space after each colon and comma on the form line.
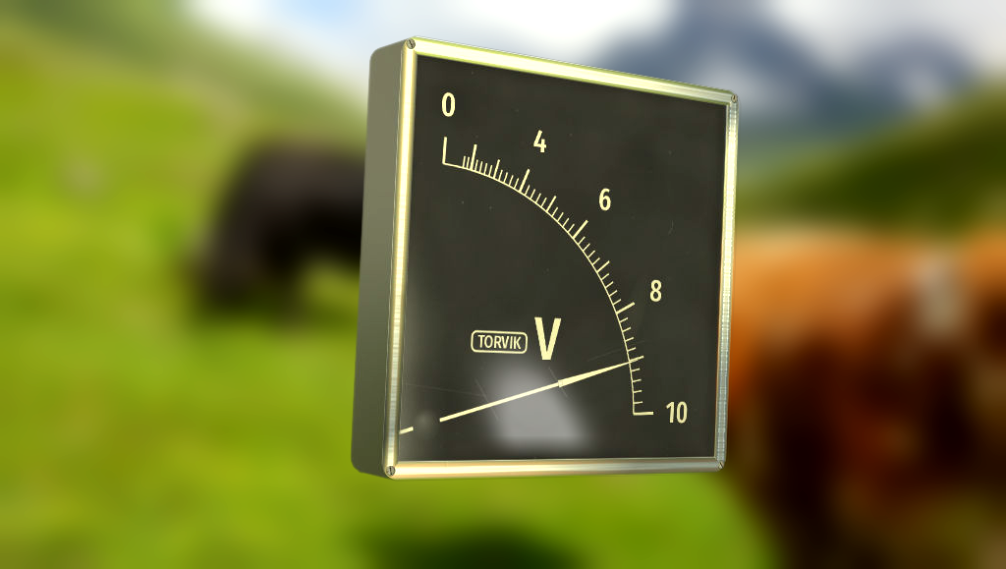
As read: {"value": 9, "unit": "V"}
